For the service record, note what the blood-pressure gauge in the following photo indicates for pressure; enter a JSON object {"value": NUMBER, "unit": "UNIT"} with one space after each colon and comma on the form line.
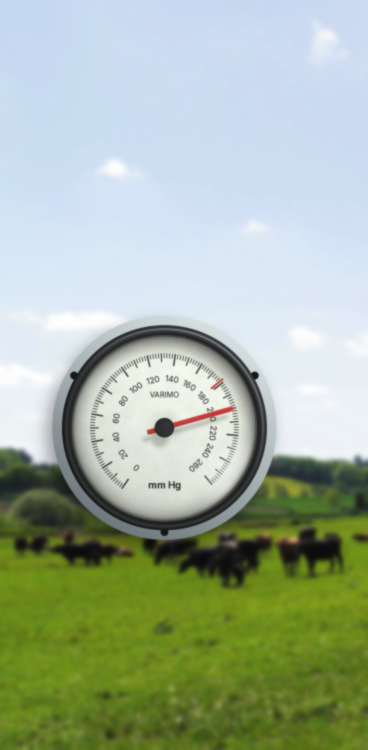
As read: {"value": 200, "unit": "mmHg"}
